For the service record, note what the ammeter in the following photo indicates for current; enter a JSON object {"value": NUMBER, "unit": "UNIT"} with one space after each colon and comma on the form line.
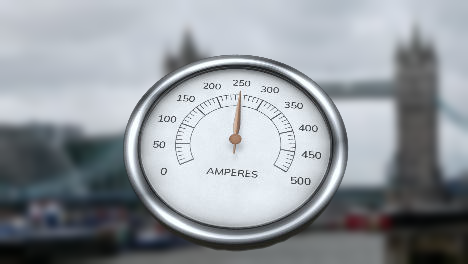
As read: {"value": 250, "unit": "A"}
